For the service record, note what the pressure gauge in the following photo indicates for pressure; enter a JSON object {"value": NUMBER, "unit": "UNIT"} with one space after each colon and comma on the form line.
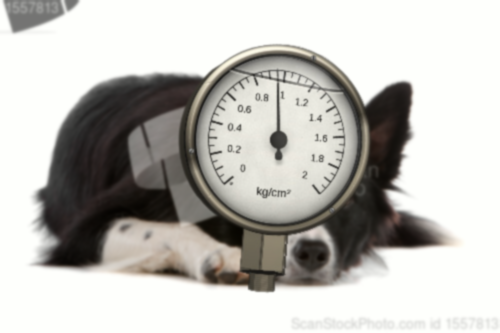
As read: {"value": 0.95, "unit": "kg/cm²"}
